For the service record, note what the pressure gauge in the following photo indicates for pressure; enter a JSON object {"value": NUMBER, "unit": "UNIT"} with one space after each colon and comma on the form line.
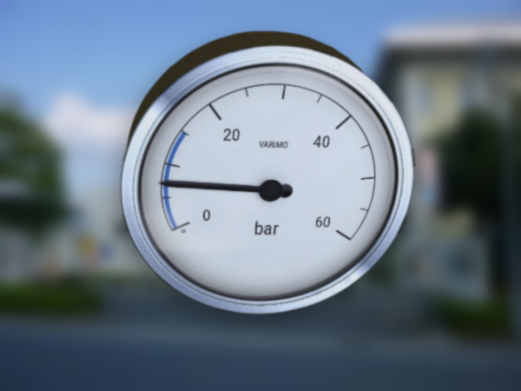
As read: {"value": 7.5, "unit": "bar"}
